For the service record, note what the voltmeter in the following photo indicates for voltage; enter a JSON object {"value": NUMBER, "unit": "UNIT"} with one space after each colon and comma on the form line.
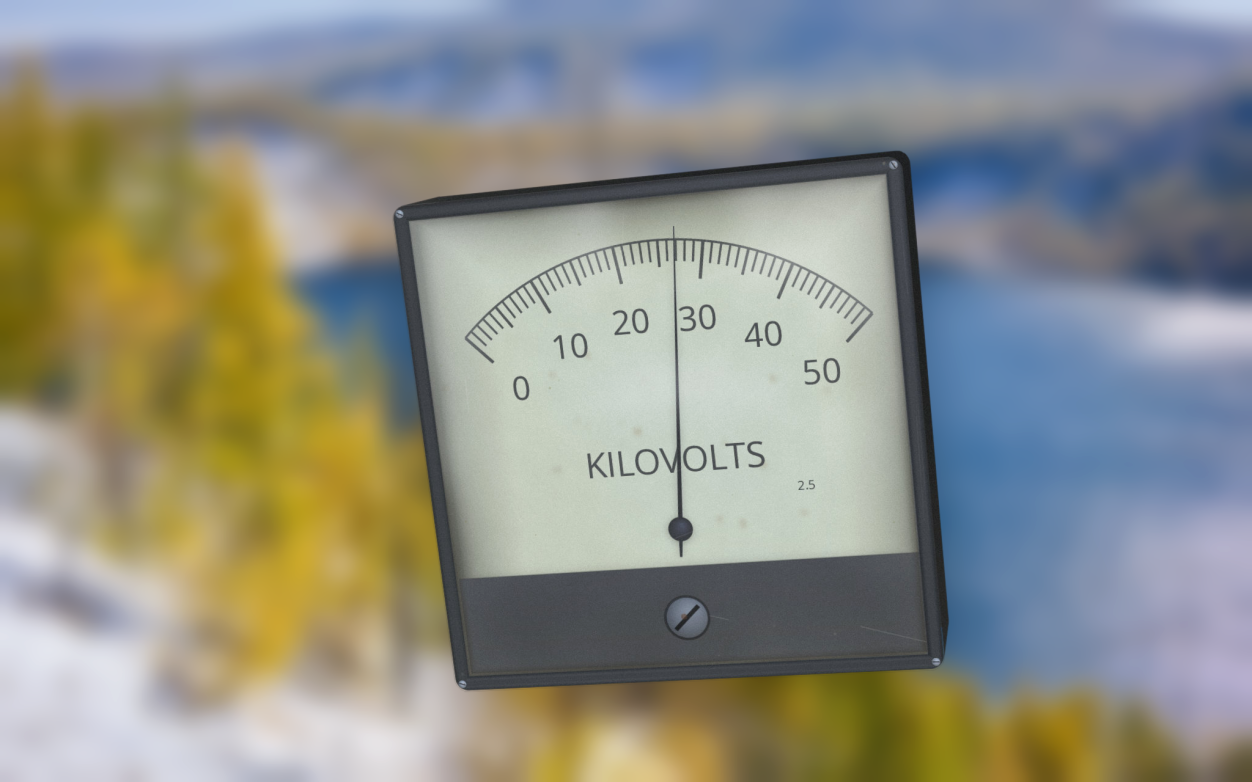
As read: {"value": 27, "unit": "kV"}
